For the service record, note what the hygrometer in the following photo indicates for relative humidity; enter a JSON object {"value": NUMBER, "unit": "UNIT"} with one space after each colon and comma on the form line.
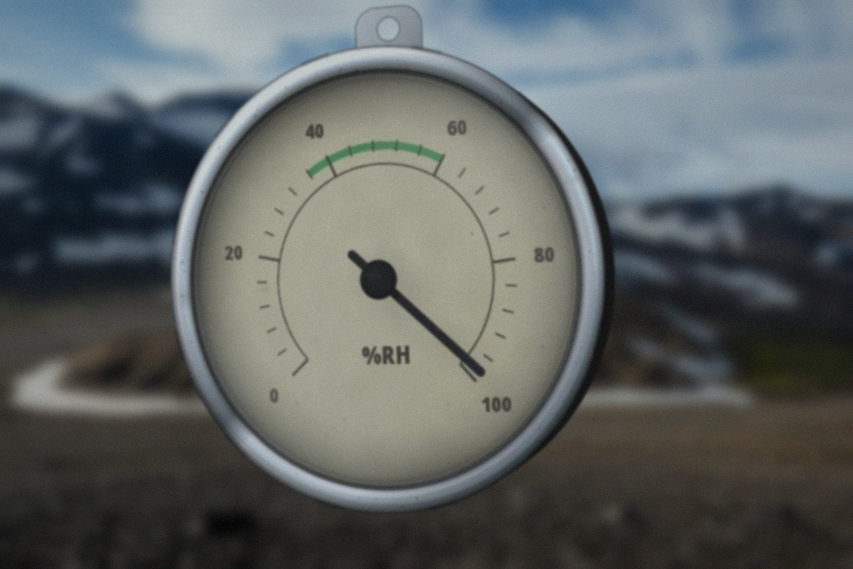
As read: {"value": 98, "unit": "%"}
